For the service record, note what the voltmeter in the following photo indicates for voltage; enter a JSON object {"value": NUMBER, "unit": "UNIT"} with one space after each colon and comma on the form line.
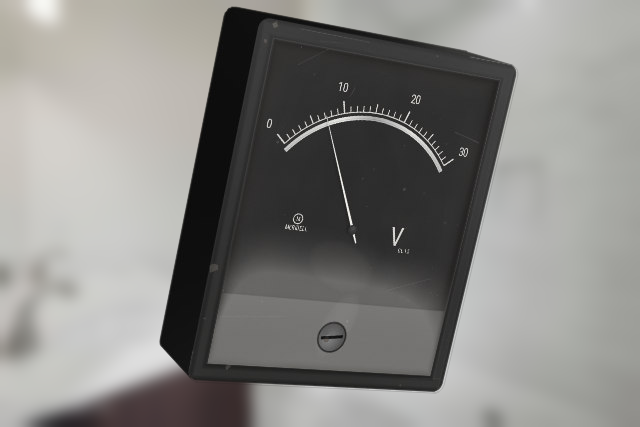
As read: {"value": 7, "unit": "V"}
